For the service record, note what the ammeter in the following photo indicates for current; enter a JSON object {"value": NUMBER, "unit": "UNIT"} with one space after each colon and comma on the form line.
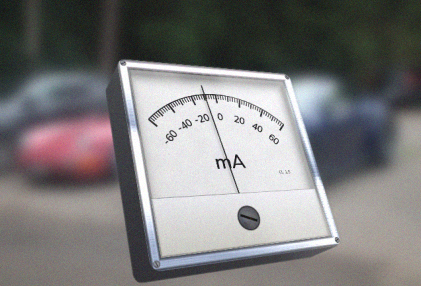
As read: {"value": -10, "unit": "mA"}
